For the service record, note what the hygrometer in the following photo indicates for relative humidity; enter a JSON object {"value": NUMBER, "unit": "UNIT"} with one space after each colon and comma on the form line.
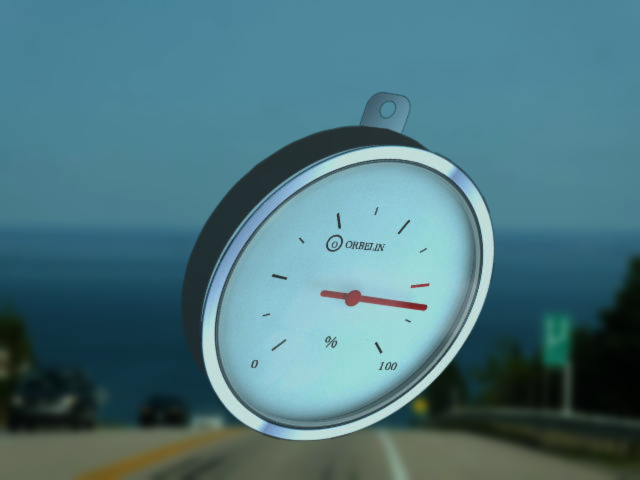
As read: {"value": 85, "unit": "%"}
